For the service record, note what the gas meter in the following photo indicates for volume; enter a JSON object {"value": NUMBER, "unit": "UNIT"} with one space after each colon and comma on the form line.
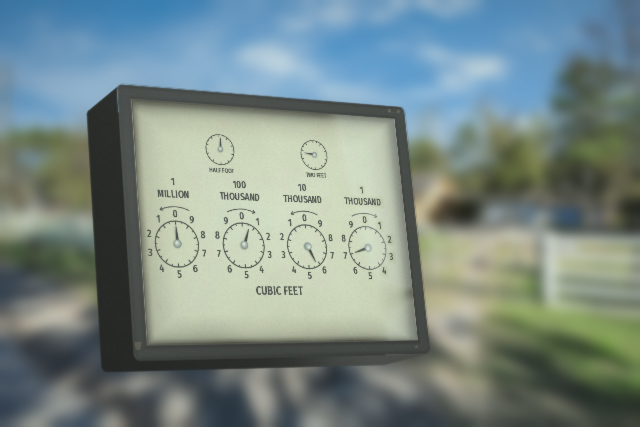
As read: {"value": 5700, "unit": "ft³"}
